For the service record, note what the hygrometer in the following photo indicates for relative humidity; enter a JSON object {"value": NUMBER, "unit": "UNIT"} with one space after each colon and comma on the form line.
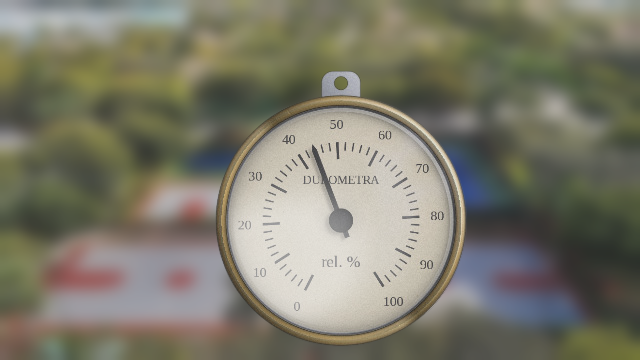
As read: {"value": 44, "unit": "%"}
